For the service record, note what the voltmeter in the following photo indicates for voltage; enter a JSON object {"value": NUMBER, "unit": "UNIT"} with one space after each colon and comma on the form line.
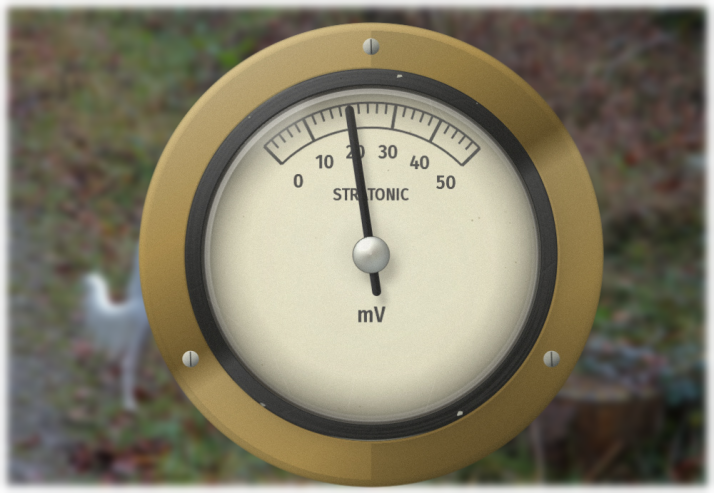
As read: {"value": 20, "unit": "mV"}
